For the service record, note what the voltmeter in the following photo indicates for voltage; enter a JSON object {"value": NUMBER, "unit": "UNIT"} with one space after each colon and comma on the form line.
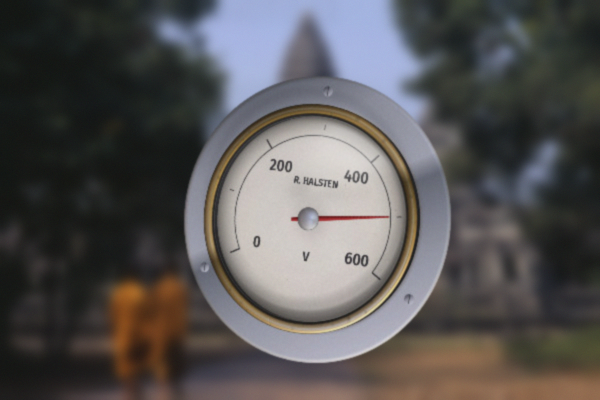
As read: {"value": 500, "unit": "V"}
